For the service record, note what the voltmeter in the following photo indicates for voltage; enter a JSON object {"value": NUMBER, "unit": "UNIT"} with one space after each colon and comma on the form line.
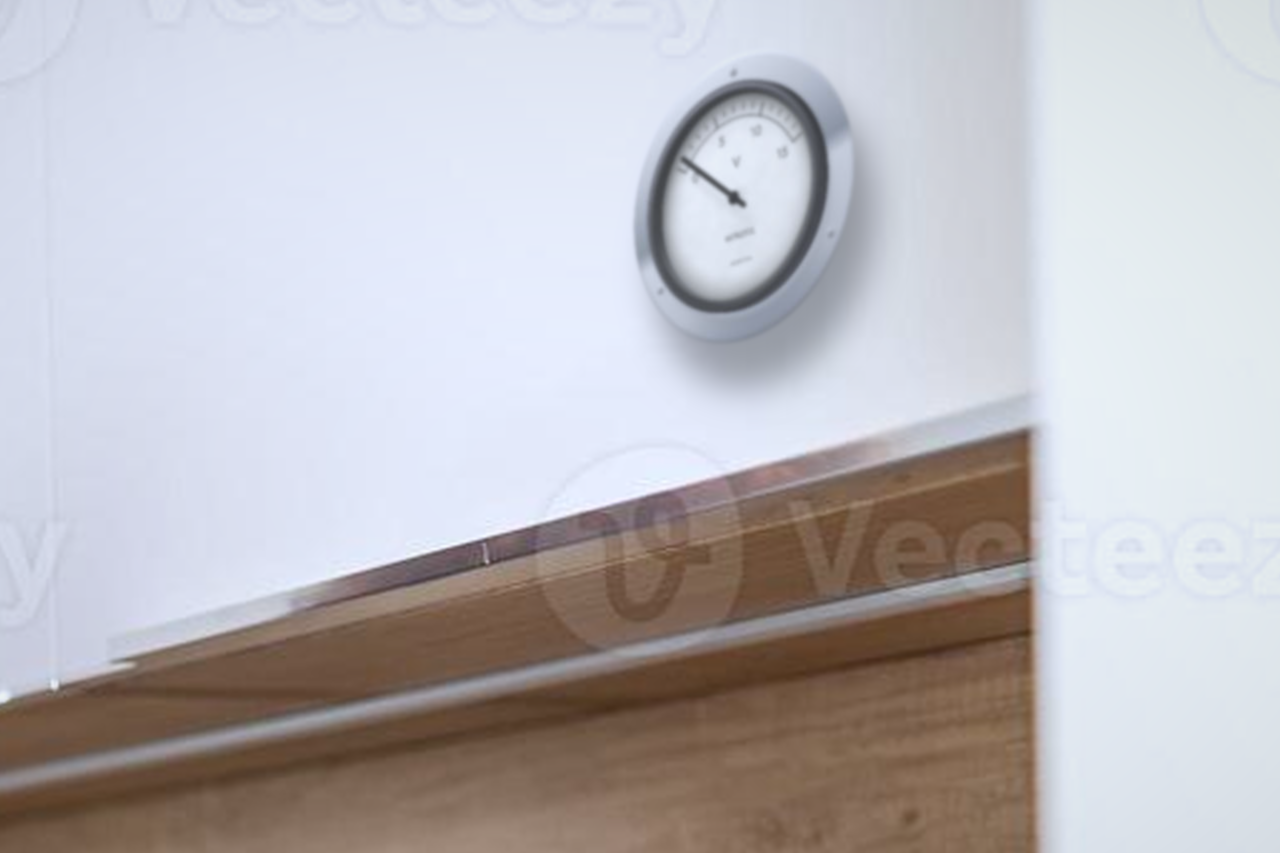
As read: {"value": 1, "unit": "V"}
